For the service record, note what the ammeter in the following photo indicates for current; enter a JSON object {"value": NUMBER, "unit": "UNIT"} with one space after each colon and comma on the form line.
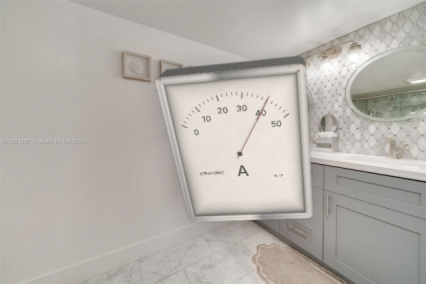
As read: {"value": 40, "unit": "A"}
